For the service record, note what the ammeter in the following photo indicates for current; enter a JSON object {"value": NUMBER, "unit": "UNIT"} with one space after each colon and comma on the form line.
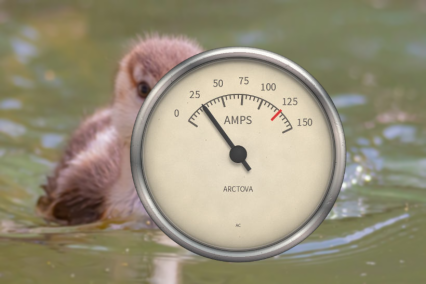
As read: {"value": 25, "unit": "A"}
